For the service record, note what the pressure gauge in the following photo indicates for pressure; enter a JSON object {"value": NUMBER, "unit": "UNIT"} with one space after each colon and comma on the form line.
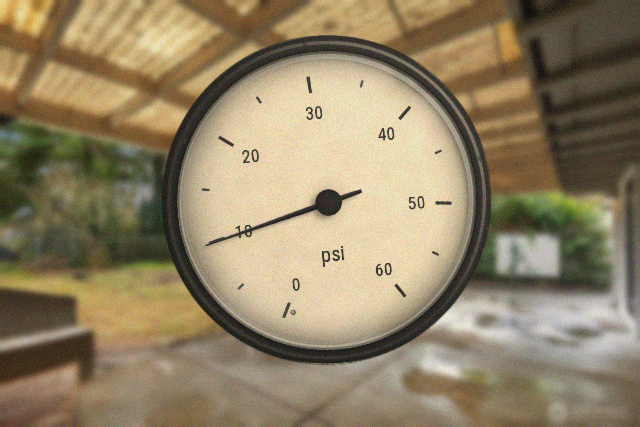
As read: {"value": 10, "unit": "psi"}
